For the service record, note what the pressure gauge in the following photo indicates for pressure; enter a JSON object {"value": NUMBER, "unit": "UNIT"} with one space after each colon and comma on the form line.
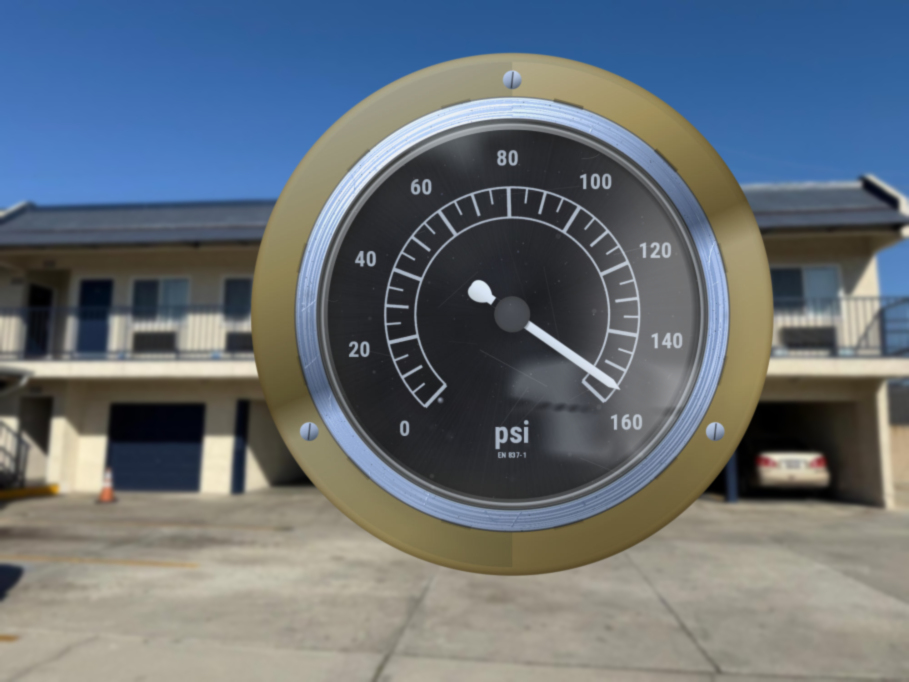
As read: {"value": 155, "unit": "psi"}
